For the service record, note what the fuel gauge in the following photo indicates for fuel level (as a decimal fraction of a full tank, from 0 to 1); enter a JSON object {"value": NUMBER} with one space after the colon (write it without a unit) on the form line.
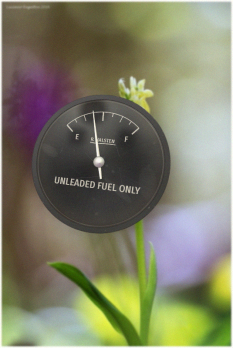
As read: {"value": 0.375}
